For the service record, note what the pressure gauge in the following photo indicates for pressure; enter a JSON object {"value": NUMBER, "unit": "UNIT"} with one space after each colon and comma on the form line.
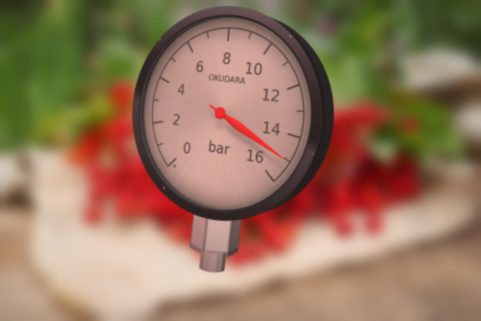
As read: {"value": 15, "unit": "bar"}
